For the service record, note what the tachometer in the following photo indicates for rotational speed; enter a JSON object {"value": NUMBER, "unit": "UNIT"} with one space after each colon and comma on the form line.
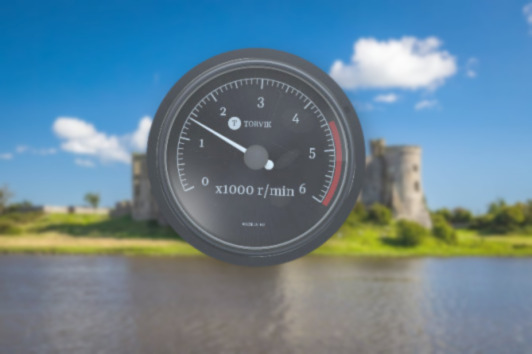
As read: {"value": 1400, "unit": "rpm"}
